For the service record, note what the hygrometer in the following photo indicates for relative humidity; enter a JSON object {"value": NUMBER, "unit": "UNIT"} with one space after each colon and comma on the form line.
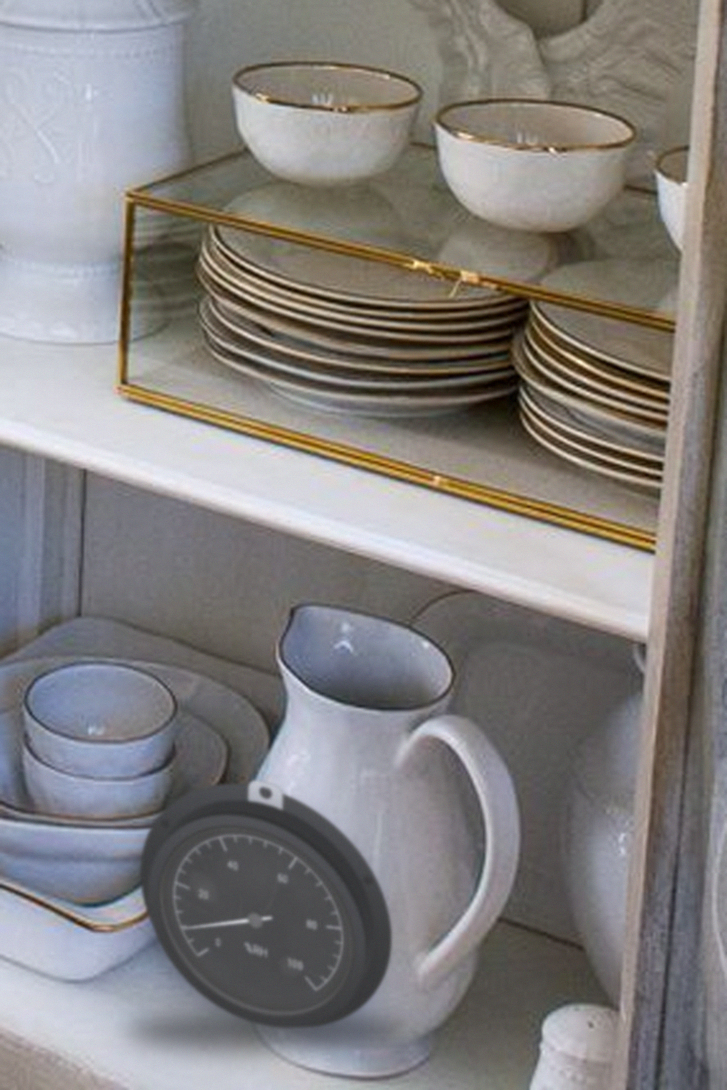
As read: {"value": 8, "unit": "%"}
